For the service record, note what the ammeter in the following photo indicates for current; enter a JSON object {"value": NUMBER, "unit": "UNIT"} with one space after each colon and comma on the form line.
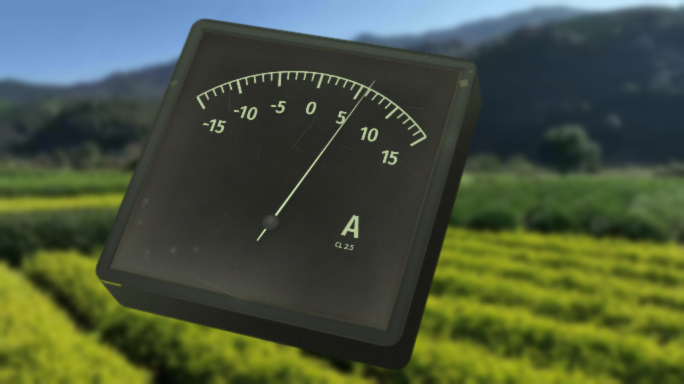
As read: {"value": 6, "unit": "A"}
